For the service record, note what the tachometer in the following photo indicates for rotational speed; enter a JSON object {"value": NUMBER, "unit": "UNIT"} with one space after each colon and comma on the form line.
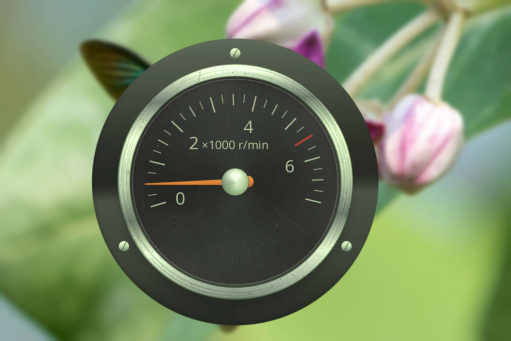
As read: {"value": 500, "unit": "rpm"}
